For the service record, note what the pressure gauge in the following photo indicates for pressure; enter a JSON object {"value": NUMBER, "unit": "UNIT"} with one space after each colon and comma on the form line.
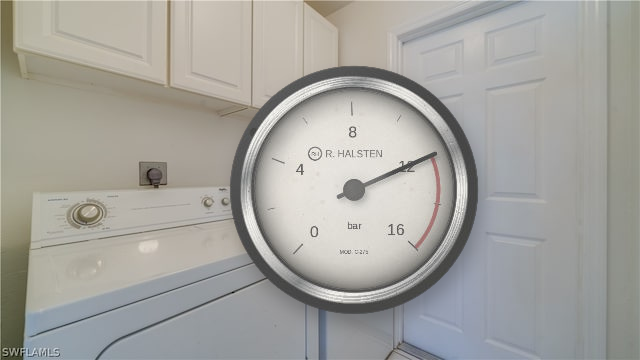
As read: {"value": 12, "unit": "bar"}
